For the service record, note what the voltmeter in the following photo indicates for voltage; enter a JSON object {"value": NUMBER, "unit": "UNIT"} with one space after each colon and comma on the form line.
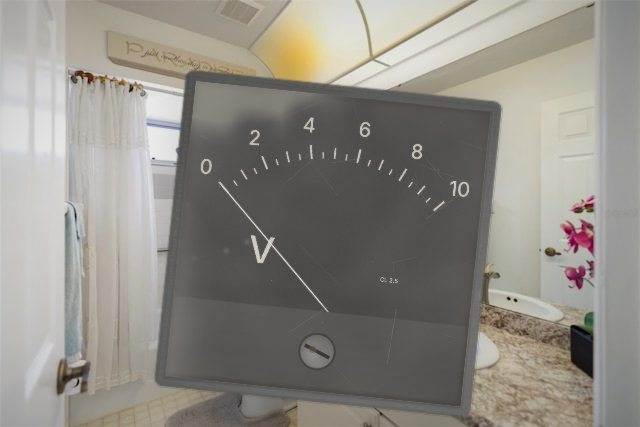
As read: {"value": 0, "unit": "V"}
